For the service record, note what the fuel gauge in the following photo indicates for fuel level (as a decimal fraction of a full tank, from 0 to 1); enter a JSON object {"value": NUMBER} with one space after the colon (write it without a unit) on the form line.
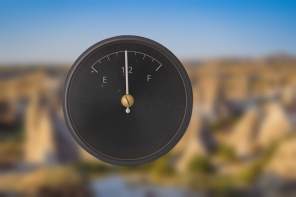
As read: {"value": 0.5}
